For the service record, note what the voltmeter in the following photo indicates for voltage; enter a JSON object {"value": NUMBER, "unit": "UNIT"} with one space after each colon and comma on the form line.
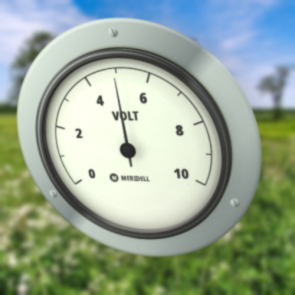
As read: {"value": 5, "unit": "V"}
